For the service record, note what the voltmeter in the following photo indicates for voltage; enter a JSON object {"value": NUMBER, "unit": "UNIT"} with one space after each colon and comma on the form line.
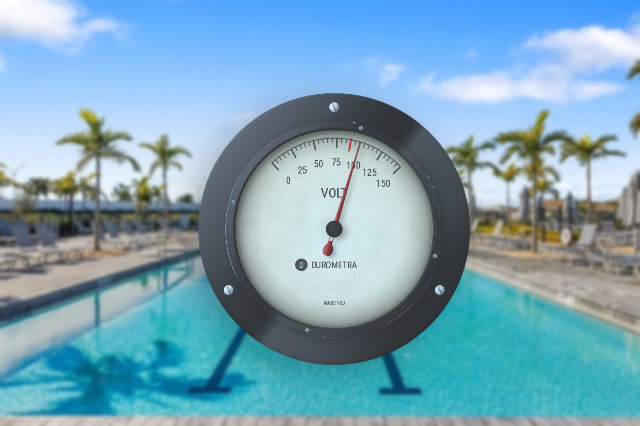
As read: {"value": 100, "unit": "V"}
